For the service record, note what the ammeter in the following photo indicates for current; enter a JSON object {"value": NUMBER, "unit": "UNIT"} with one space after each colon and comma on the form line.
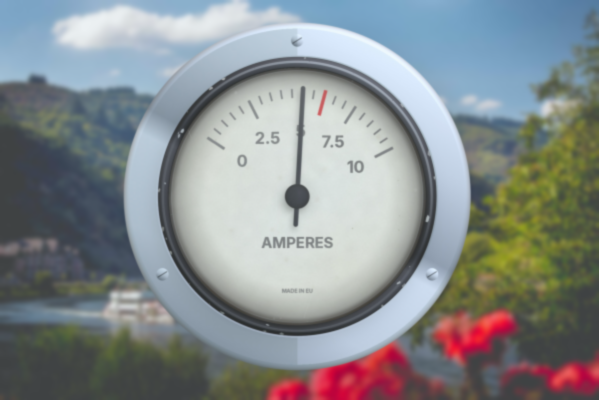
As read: {"value": 5, "unit": "A"}
